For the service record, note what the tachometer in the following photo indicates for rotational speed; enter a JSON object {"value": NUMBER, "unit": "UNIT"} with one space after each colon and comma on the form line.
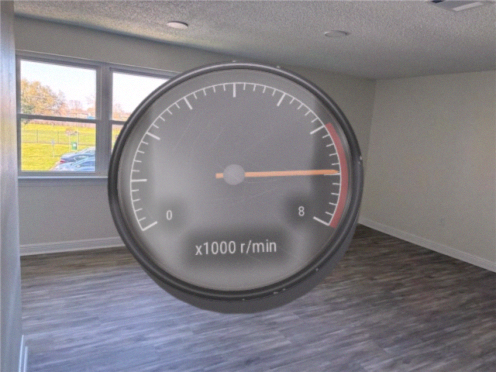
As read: {"value": 7000, "unit": "rpm"}
